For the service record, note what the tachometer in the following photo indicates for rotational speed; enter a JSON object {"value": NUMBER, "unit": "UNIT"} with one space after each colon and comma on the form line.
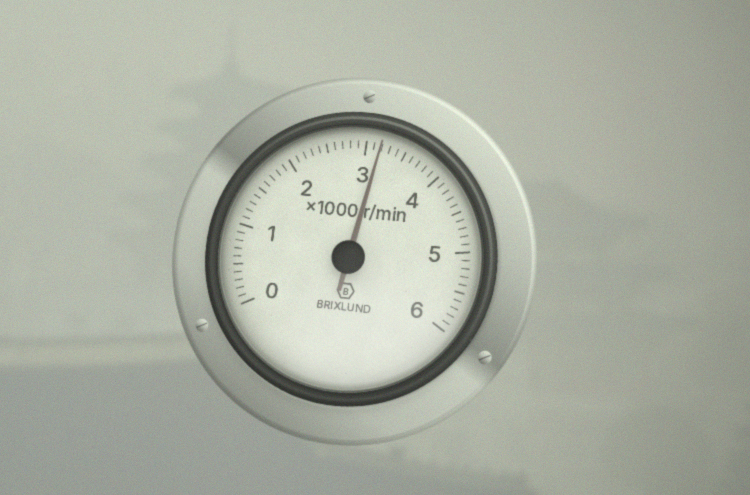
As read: {"value": 3200, "unit": "rpm"}
